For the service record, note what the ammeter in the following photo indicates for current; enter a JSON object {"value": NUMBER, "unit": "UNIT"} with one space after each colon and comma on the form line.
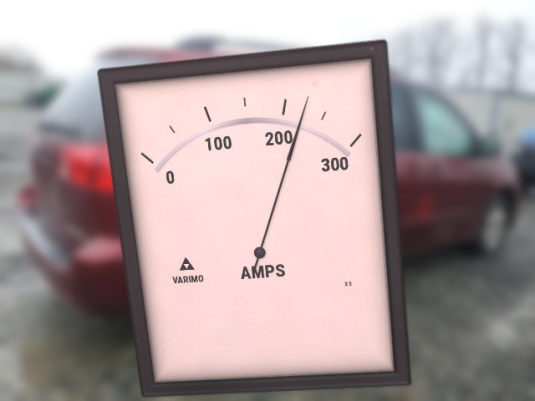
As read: {"value": 225, "unit": "A"}
